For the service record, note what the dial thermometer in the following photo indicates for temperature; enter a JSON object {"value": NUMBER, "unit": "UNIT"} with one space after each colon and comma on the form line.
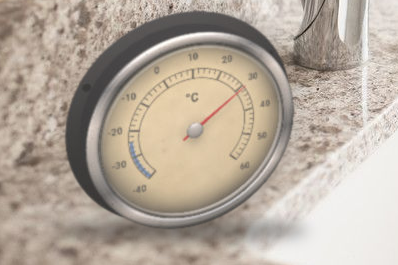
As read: {"value": 30, "unit": "°C"}
